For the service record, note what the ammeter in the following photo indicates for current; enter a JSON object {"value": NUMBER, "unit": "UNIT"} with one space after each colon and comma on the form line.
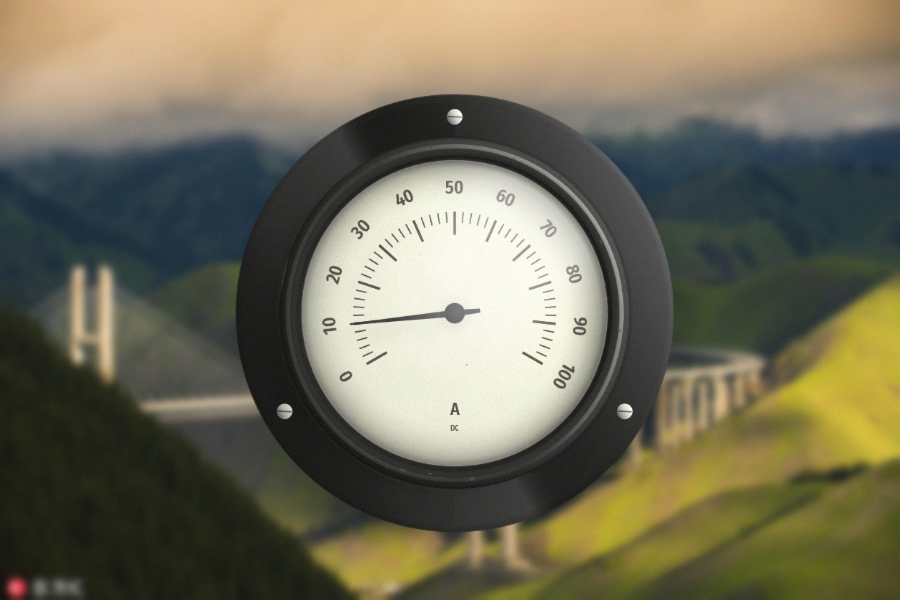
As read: {"value": 10, "unit": "A"}
